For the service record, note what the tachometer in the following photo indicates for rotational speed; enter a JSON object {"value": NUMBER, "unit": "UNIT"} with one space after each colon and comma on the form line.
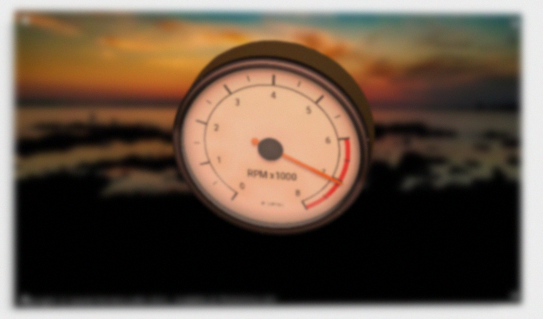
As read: {"value": 7000, "unit": "rpm"}
